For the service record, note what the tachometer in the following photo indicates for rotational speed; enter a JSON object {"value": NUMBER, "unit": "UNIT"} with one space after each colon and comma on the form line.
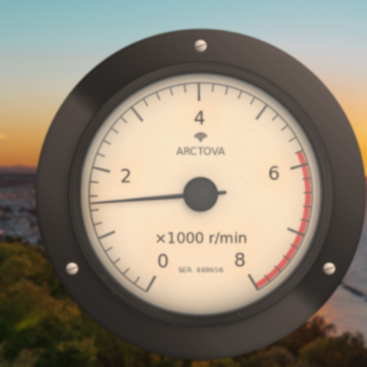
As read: {"value": 1500, "unit": "rpm"}
